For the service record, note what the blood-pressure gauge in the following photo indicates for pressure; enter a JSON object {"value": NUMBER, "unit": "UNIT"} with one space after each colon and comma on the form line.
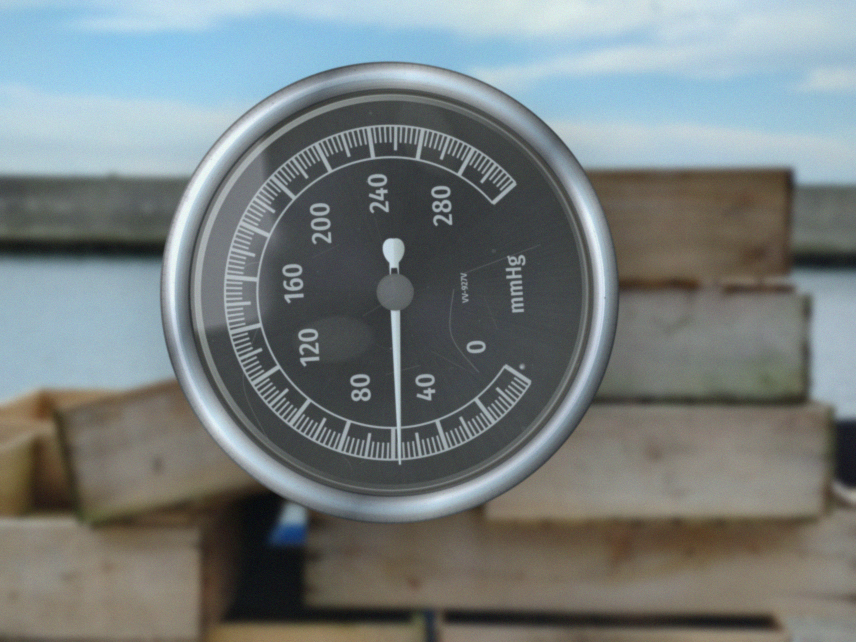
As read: {"value": 58, "unit": "mmHg"}
